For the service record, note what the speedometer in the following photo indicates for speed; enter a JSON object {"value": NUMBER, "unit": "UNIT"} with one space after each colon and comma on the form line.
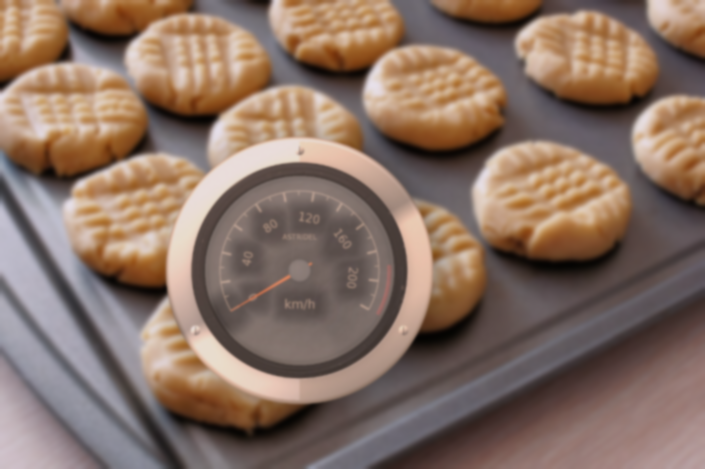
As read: {"value": 0, "unit": "km/h"}
